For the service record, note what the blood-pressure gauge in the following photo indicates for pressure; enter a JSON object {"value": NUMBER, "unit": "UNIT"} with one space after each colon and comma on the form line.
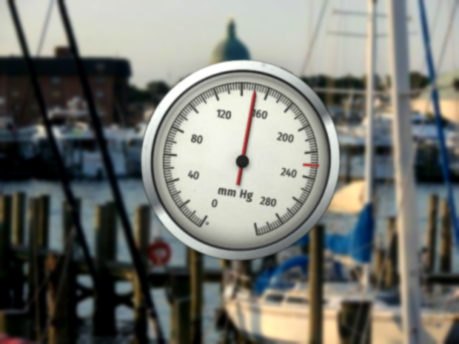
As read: {"value": 150, "unit": "mmHg"}
